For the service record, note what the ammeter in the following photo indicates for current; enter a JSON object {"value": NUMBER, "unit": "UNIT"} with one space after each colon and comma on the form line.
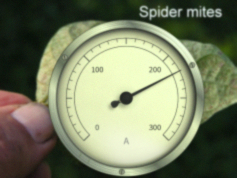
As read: {"value": 220, "unit": "A"}
